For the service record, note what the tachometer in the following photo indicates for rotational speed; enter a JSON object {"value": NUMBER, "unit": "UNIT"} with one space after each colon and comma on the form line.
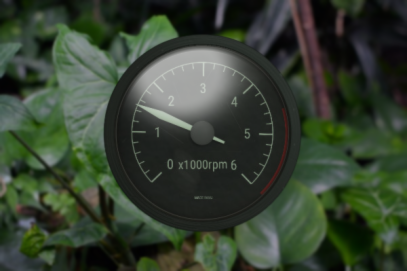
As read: {"value": 1500, "unit": "rpm"}
